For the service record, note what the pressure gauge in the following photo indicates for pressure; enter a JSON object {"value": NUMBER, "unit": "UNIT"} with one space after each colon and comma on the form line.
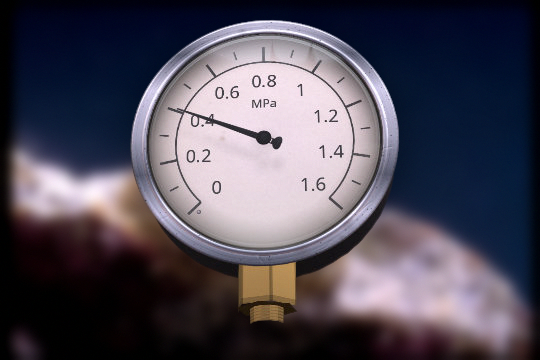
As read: {"value": 0.4, "unit": "MPa"}
